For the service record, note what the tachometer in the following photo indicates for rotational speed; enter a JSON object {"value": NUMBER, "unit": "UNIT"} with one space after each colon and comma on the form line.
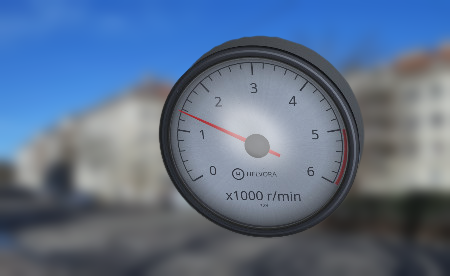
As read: {"value": 1400, "unit": "rpm"}
